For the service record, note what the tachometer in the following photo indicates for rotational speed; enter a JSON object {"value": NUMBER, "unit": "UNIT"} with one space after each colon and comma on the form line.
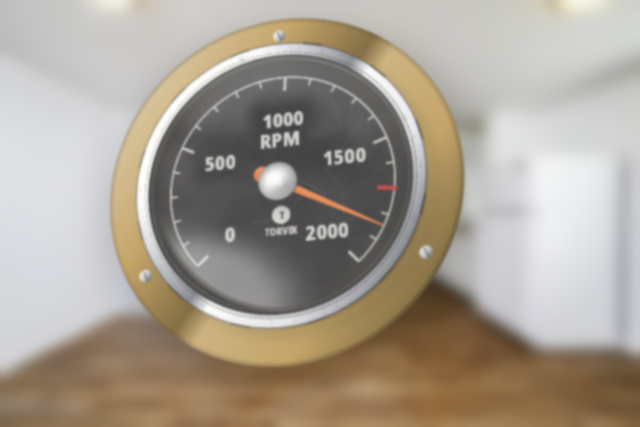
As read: {"value": 1850, "unit": "rpm"}
